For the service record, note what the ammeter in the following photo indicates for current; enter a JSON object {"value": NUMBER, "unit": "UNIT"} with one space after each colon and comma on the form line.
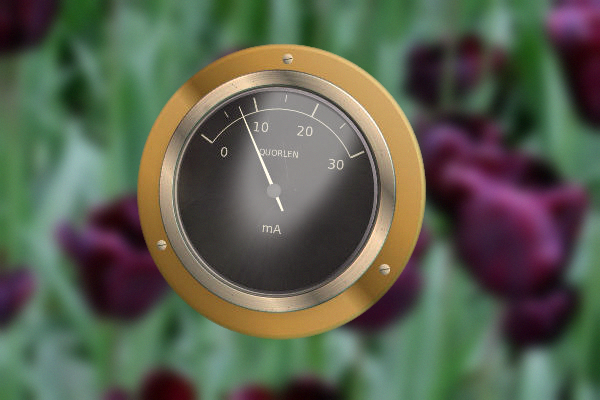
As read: {"value": 7.5, "unit": "mA"}
